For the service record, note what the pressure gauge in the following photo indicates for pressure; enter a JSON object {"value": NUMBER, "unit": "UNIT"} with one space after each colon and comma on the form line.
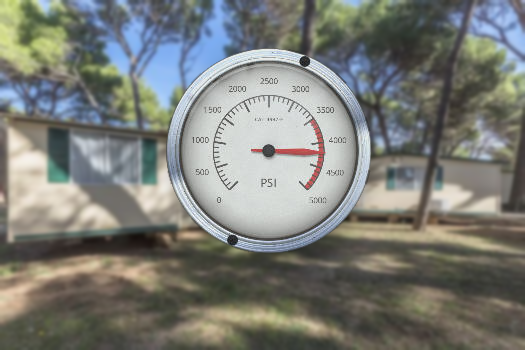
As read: {"value": 4200, "unit": "psi"}
